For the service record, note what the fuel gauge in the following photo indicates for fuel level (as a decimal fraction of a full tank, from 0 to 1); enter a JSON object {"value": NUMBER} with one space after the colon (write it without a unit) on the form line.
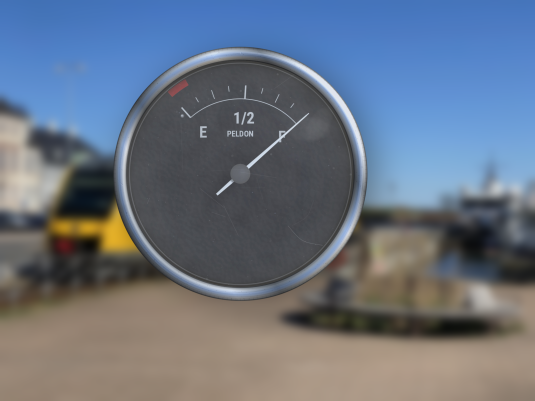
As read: {"value": 1}
